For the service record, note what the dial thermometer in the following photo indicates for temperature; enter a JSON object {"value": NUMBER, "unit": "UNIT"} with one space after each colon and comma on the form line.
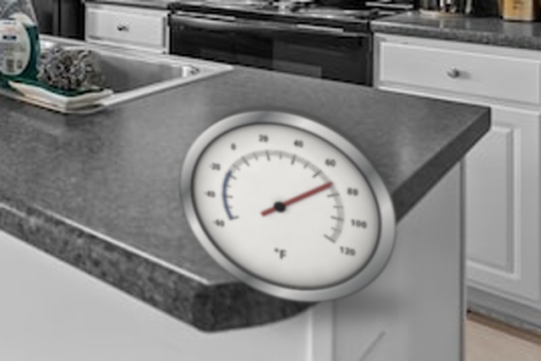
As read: {"value": 70, "unit": "°F"}
